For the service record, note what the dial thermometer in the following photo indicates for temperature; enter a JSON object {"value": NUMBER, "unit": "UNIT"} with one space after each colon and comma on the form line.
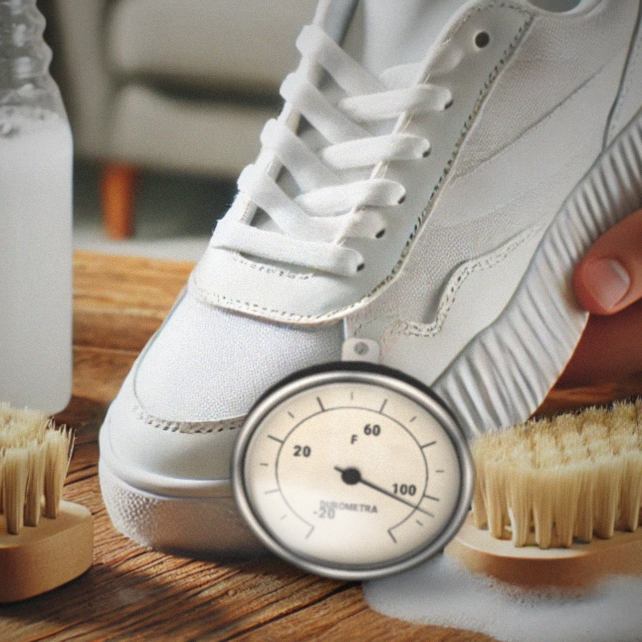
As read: {"value": 105, "unit": "°F"}
